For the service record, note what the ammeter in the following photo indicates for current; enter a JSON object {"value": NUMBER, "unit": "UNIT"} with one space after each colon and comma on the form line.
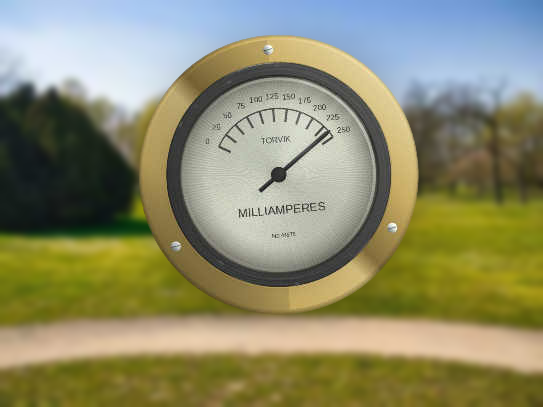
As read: {"value": 237.5, "unit": "mA"}
